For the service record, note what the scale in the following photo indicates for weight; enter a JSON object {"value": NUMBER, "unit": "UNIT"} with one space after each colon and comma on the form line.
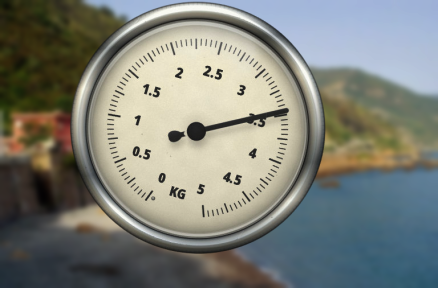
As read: {"value": 3.45, "unit": "kg"}
